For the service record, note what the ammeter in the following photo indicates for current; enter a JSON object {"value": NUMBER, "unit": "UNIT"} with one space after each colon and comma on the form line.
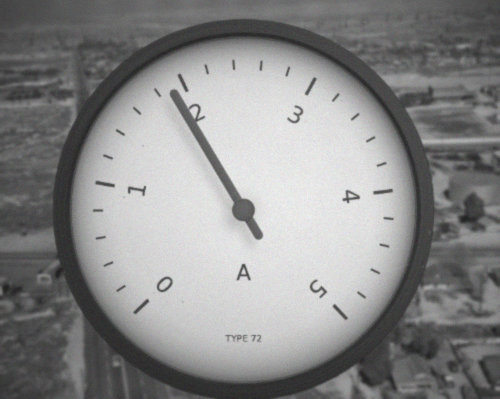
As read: {"value": 1.9, "unit": "A"}
